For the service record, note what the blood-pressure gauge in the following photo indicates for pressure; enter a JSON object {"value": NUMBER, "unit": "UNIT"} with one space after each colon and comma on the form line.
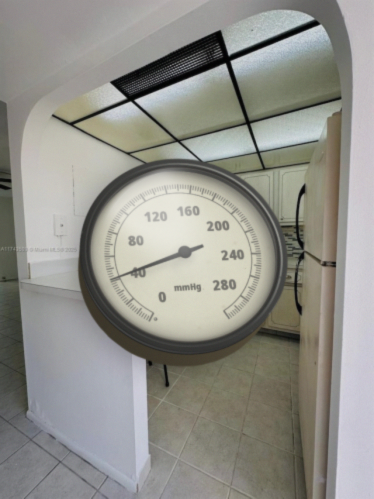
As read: {"value": 40, "unit": "mmHg"}
